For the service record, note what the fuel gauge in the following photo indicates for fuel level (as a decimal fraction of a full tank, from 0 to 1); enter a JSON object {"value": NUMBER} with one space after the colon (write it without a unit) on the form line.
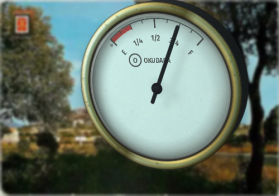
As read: {"value": 0.75}
